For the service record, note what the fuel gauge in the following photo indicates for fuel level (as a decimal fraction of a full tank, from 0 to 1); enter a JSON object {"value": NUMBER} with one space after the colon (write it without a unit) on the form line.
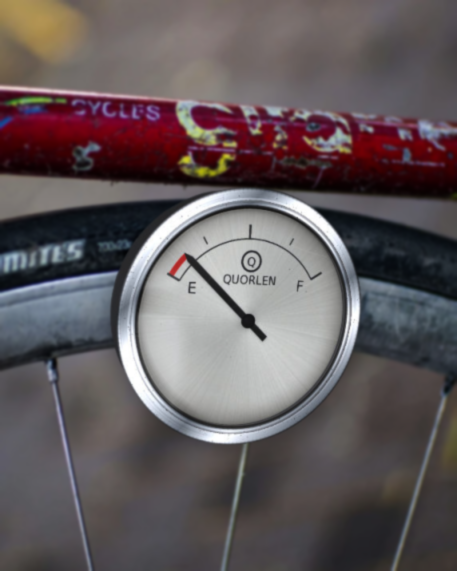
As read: {"value": 0.125}
